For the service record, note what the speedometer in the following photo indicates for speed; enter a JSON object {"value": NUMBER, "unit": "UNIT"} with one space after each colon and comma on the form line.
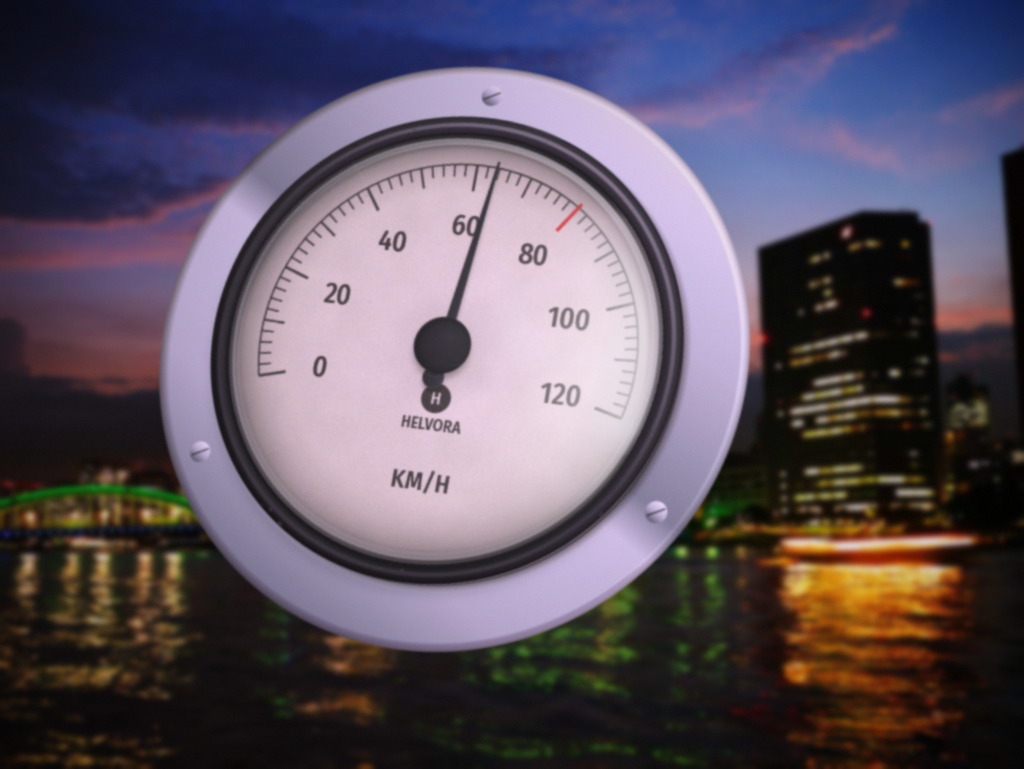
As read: {"value": 64, "unit": "km/h"}
